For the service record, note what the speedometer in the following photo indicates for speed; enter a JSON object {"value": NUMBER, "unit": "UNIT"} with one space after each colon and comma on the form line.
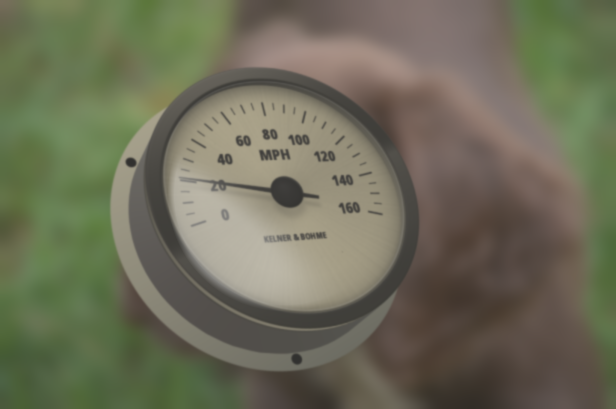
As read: {"value": 20, "unit": "mph"}
